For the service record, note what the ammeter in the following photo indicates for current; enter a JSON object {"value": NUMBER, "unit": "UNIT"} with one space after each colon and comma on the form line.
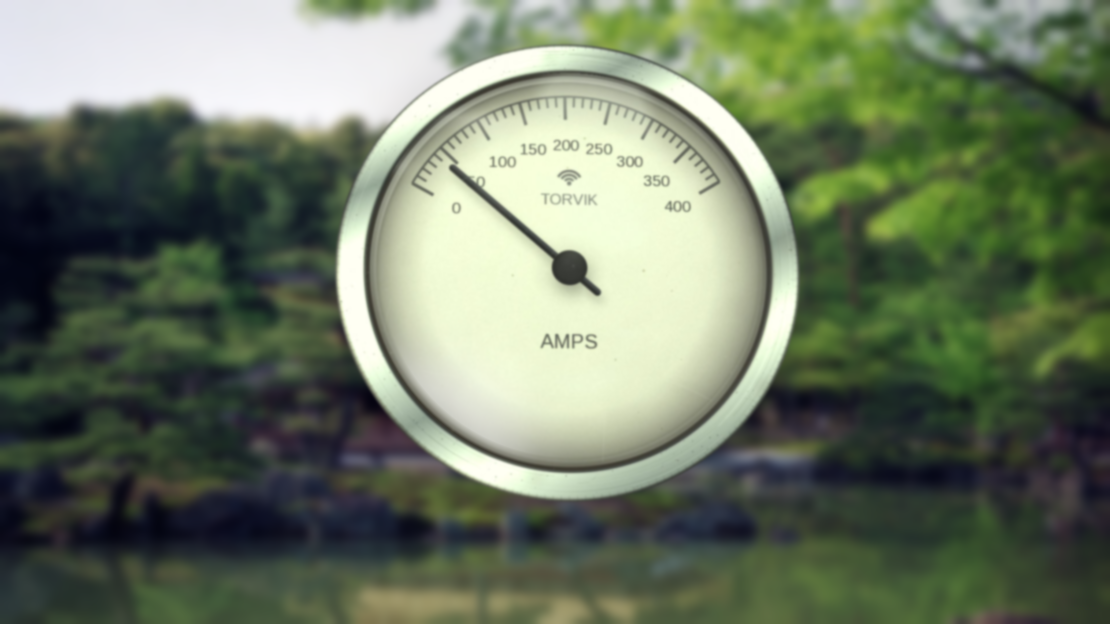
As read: {"value": 40, "unit": "A"}
